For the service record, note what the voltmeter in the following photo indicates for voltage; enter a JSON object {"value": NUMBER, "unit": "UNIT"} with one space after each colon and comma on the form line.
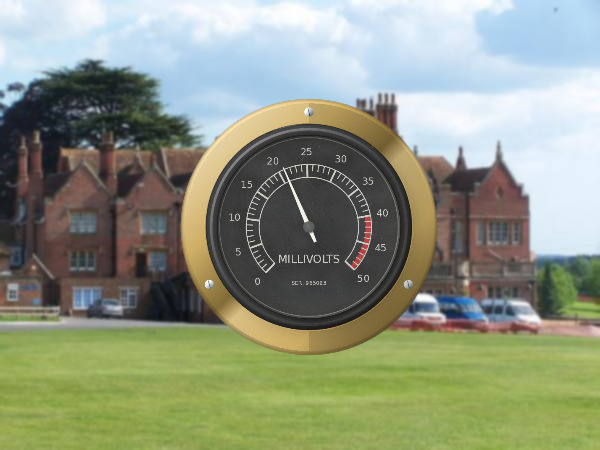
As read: {"value": 21, "unit": "mV"}
